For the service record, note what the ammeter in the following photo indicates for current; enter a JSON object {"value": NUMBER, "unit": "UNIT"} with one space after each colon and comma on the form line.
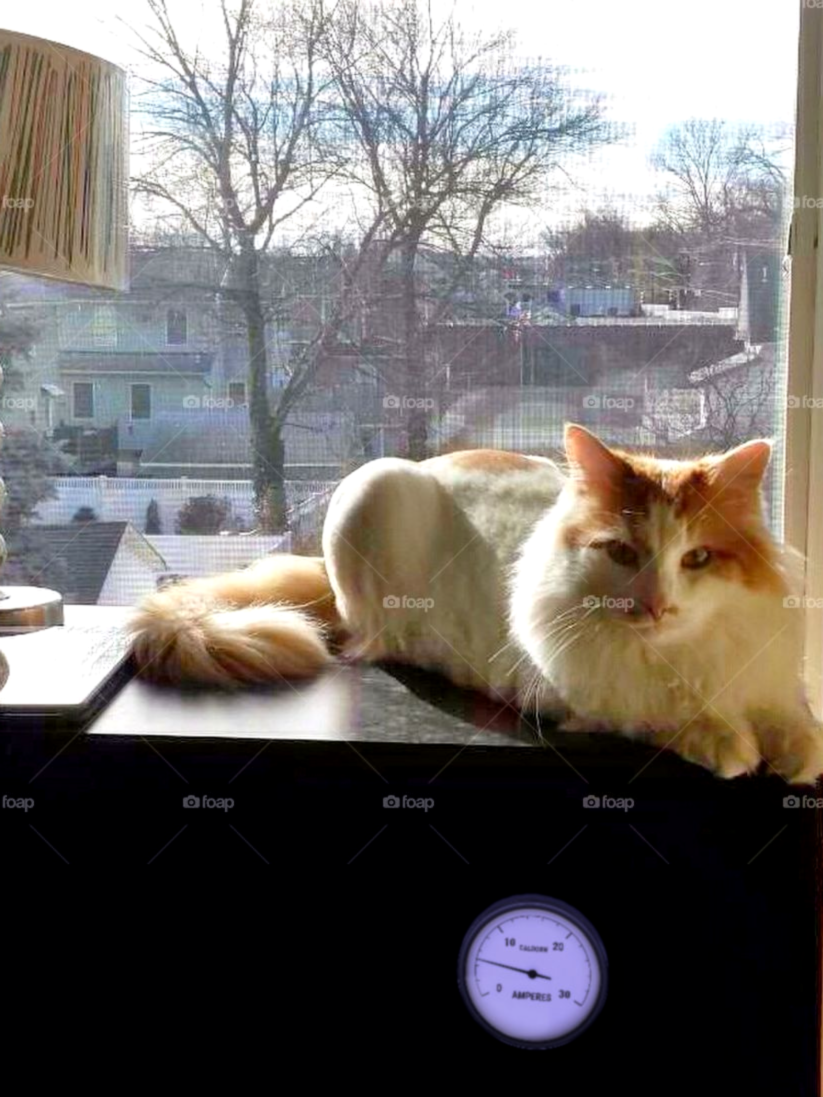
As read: {"value": 5, "unit": "A"}
